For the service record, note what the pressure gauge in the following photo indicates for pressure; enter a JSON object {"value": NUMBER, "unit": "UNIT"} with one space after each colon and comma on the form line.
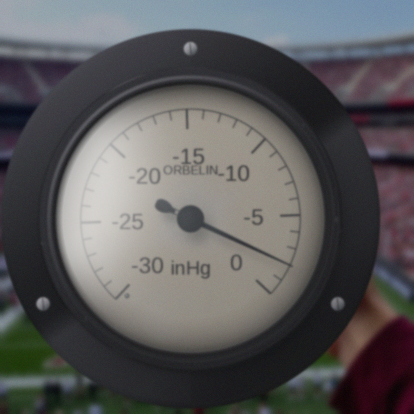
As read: {"value": -2, "unit": "inHg"}
